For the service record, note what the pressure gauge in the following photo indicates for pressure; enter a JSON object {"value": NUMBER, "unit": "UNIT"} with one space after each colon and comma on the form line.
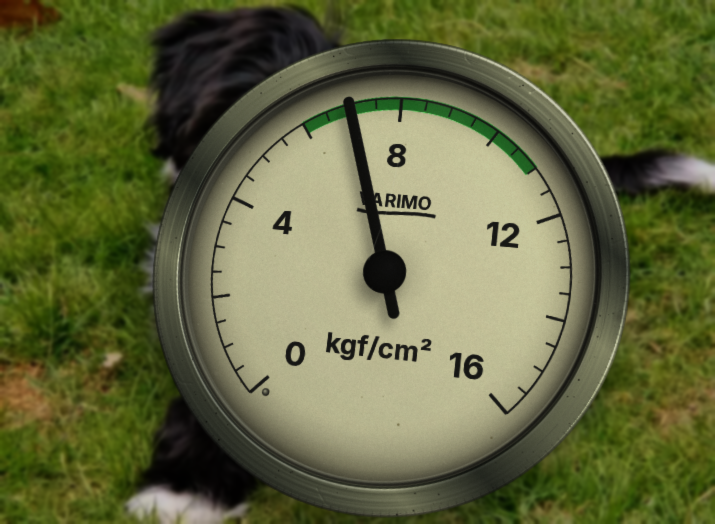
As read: {"value": 7, "unit": "kg/cm²"}
